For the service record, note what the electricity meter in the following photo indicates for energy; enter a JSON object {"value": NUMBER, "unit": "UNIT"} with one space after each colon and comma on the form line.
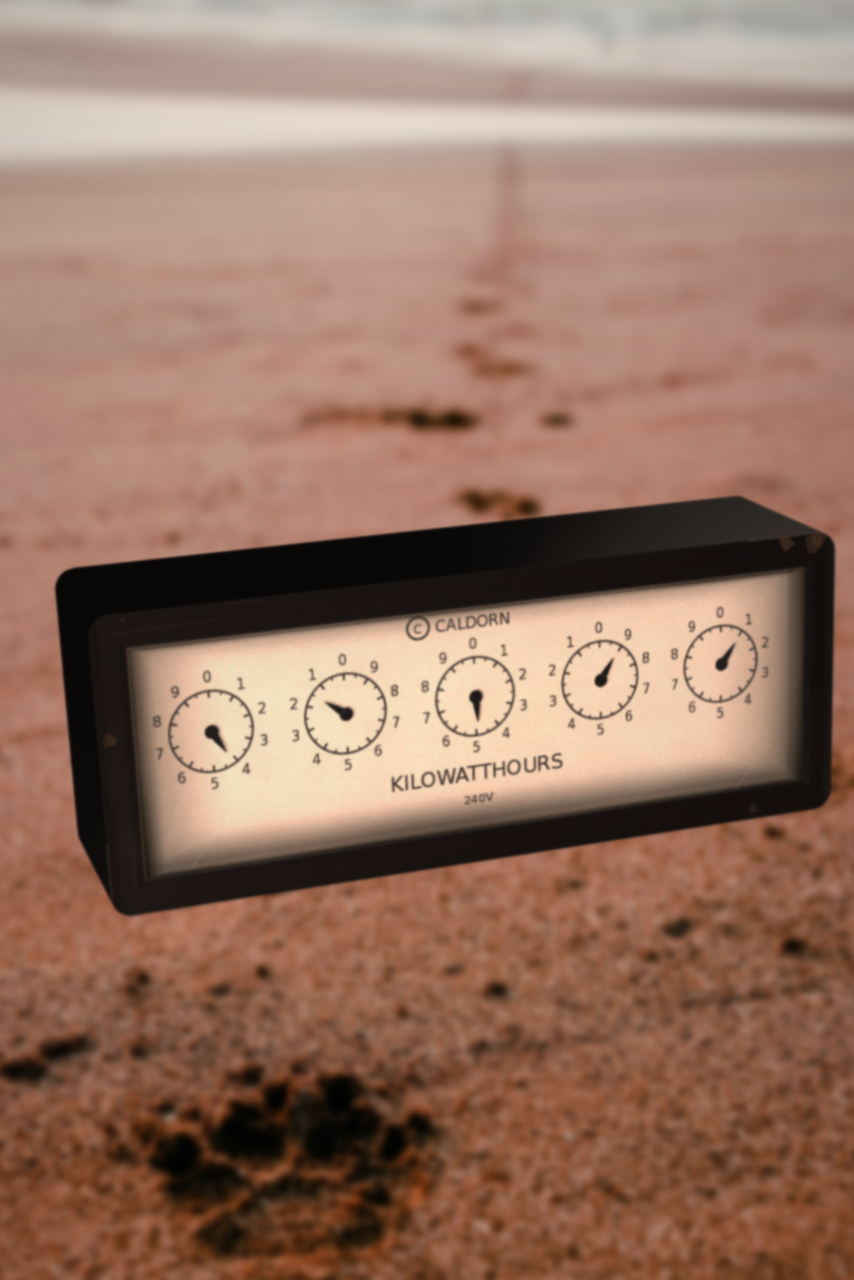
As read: {"value": 41491, "unit": "kWh"}
